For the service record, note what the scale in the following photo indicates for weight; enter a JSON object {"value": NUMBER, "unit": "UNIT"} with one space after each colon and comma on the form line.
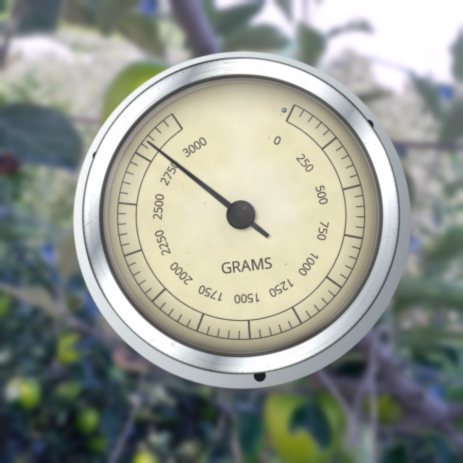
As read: {"value": 2825, "unit": "g"}
